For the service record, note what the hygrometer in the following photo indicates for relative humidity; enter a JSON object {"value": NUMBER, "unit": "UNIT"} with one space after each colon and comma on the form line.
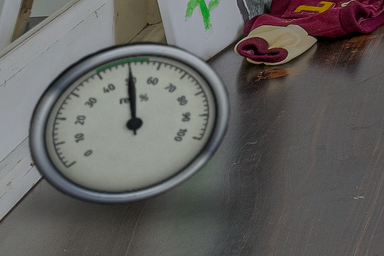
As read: {"value": 50, "unit": "%"}
